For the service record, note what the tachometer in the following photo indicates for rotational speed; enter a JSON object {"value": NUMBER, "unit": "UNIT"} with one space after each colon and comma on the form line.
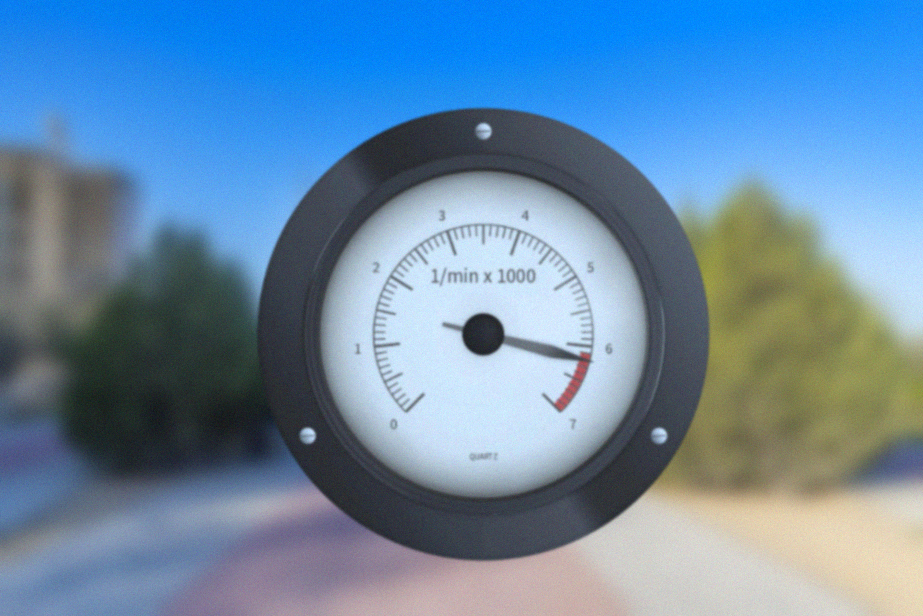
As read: {"value": 6200, "unit": "rpm"}
